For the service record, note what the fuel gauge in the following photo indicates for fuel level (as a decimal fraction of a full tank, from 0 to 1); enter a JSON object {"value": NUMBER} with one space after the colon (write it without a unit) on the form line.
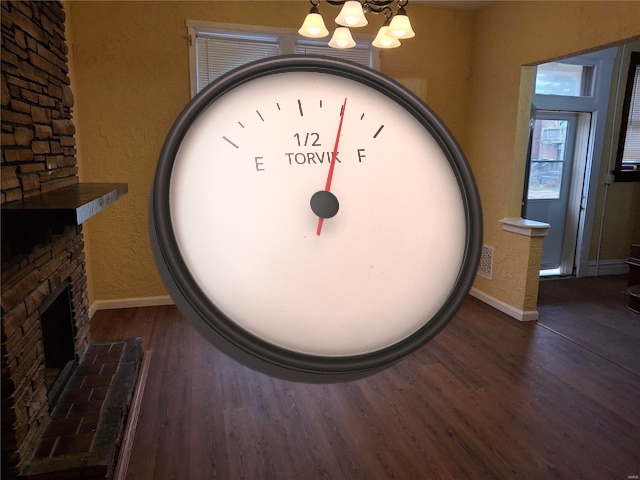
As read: {"value": 0.75}
